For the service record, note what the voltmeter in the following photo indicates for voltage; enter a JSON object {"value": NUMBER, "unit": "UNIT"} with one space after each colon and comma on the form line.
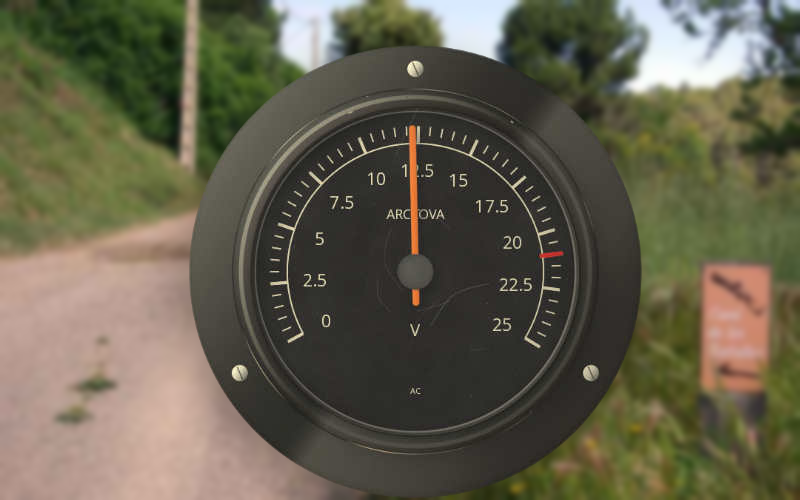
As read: {"value": 12.25, "unit": "V"}
